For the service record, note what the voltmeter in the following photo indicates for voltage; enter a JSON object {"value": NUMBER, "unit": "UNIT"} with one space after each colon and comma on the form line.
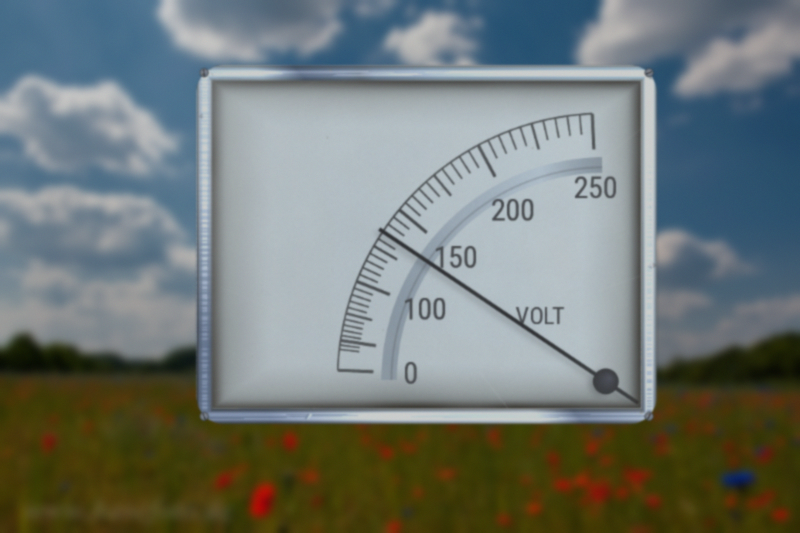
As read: {"value": 135, "unit": "V"}
